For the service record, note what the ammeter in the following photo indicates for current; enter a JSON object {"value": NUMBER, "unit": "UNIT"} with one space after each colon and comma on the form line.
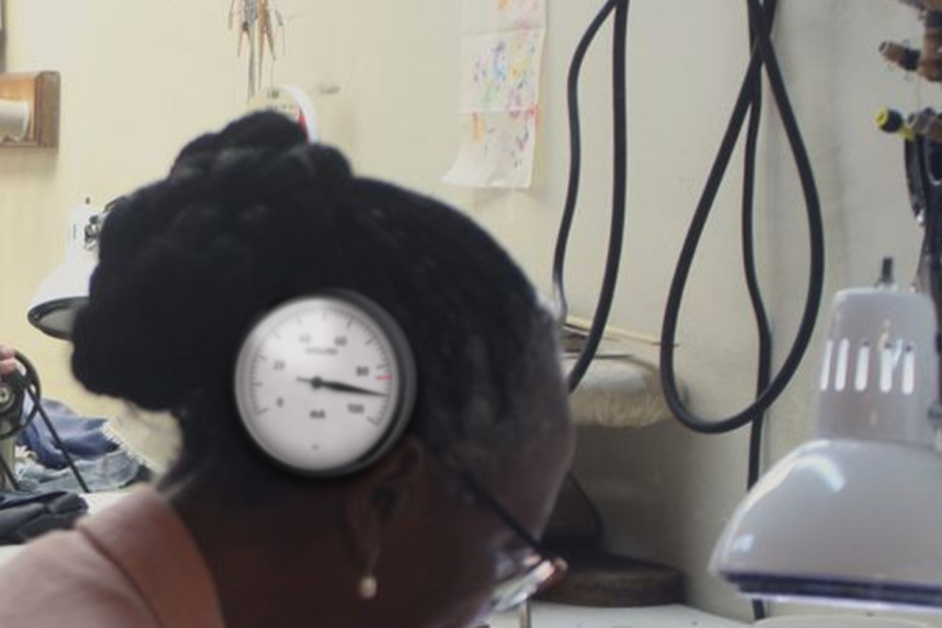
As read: {"value": 90, "unit": "mA"}
